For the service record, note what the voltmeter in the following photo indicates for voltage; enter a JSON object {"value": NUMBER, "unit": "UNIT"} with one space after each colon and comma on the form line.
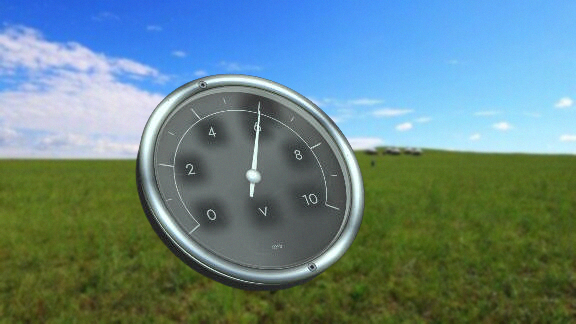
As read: {"value": 6, "unit": "V"}
